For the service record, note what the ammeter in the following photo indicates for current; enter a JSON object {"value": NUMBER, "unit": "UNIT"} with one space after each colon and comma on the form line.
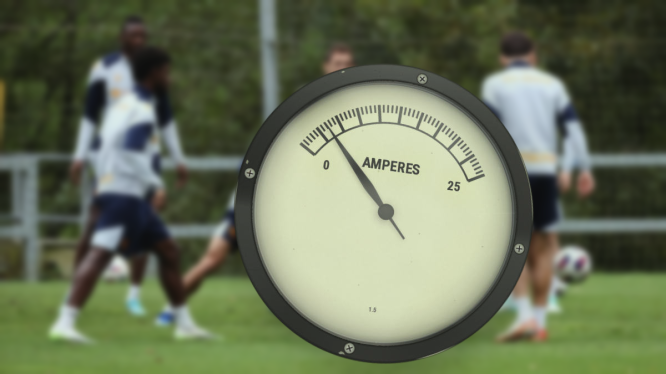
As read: {"value": 3.5, "unit": "A"}
